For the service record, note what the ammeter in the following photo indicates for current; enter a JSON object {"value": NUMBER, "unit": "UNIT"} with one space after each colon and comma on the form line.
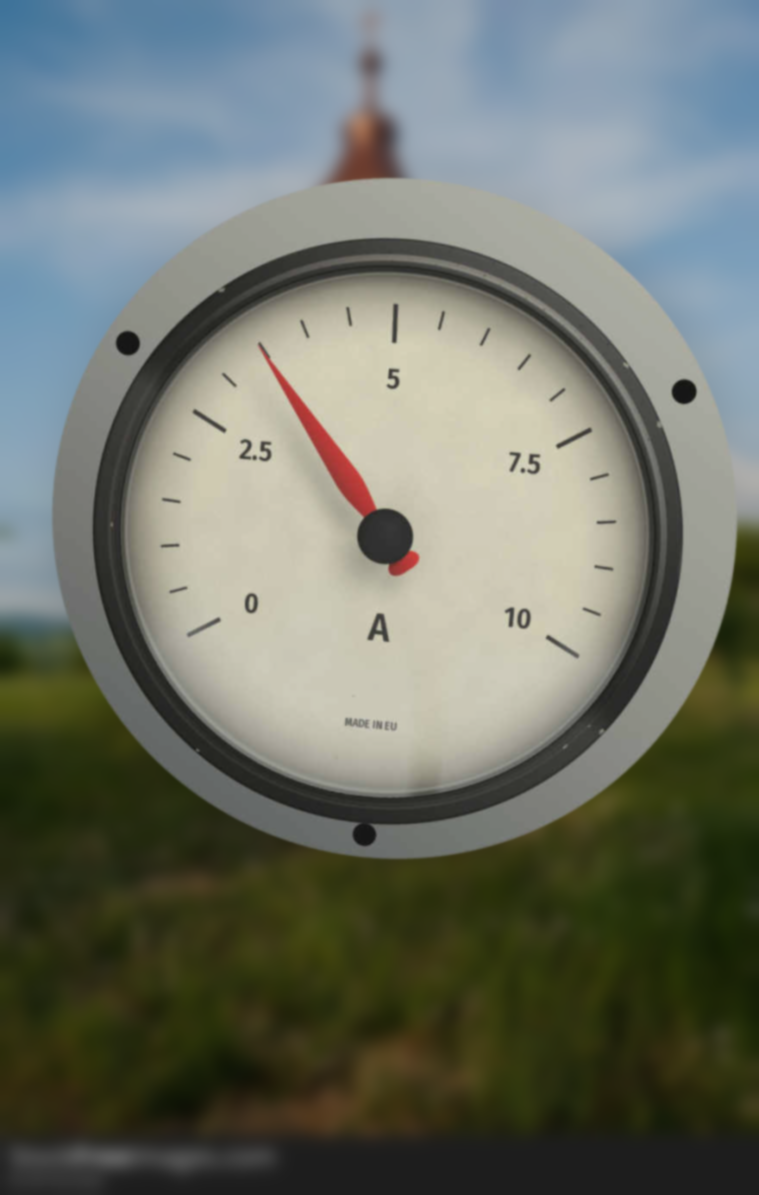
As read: {"value": 3.5, "unit": "A"}
